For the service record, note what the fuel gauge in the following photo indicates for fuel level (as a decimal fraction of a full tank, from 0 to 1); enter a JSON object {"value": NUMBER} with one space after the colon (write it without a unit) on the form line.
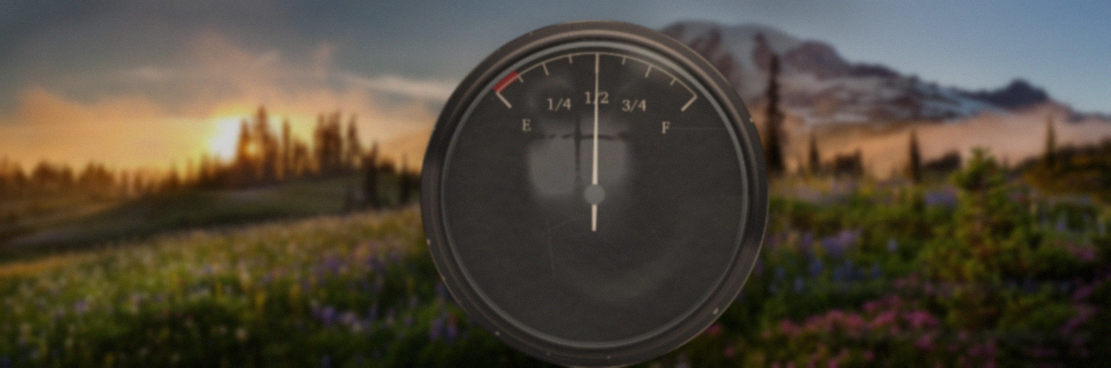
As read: {"value": 0.5}
